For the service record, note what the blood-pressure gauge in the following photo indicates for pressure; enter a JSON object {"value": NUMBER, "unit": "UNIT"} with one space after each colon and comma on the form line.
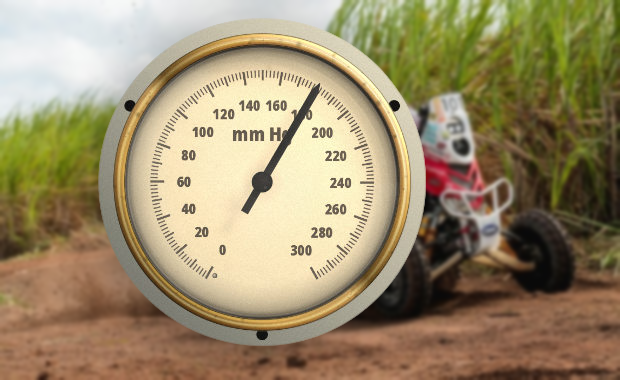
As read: {"value": 180, "unit": "mmHg"}
